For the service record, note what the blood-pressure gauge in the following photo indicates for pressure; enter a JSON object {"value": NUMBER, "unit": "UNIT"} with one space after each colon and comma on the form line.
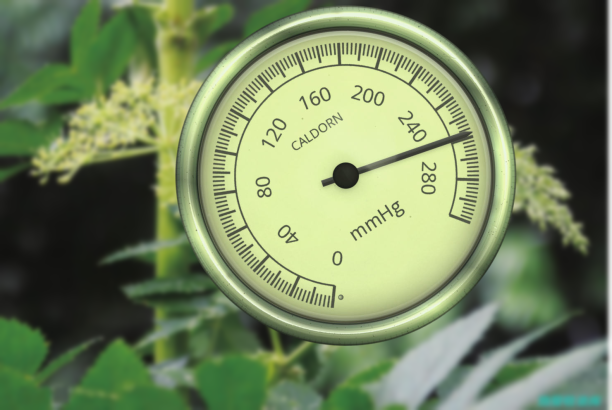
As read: {"value": 258, "unit": "mmHg"}
